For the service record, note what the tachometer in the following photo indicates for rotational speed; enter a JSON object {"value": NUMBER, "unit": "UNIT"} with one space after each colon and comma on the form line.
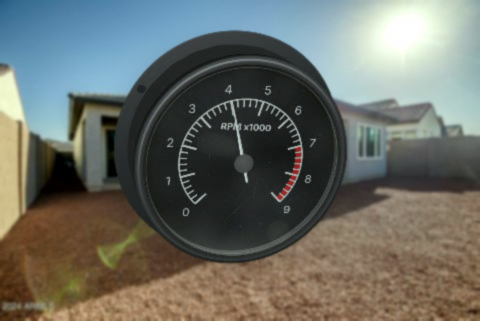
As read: {"value": 4000, "unit": "rpm"}
